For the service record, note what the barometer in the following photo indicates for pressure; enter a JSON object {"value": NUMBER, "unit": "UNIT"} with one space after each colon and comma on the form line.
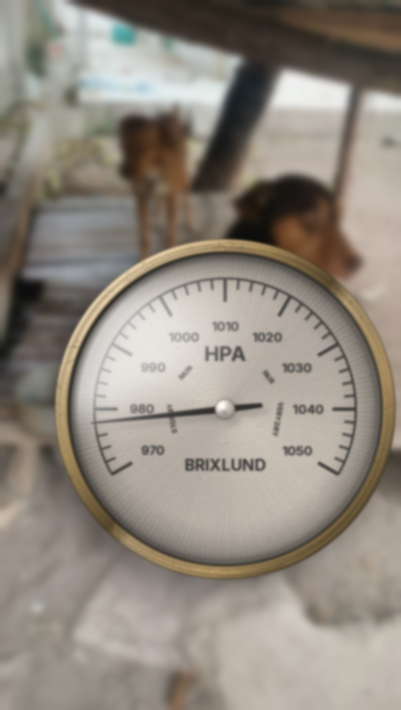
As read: {"value": 978, "unit": "hPa"}
